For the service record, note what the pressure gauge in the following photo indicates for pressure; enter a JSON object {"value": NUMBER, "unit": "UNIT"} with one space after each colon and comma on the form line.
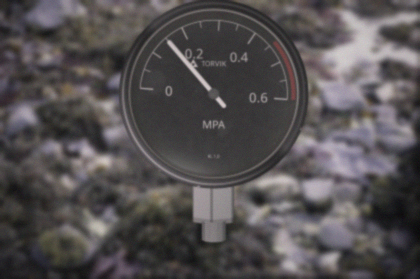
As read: {"value": 0.15, "unit": "MPa"}
